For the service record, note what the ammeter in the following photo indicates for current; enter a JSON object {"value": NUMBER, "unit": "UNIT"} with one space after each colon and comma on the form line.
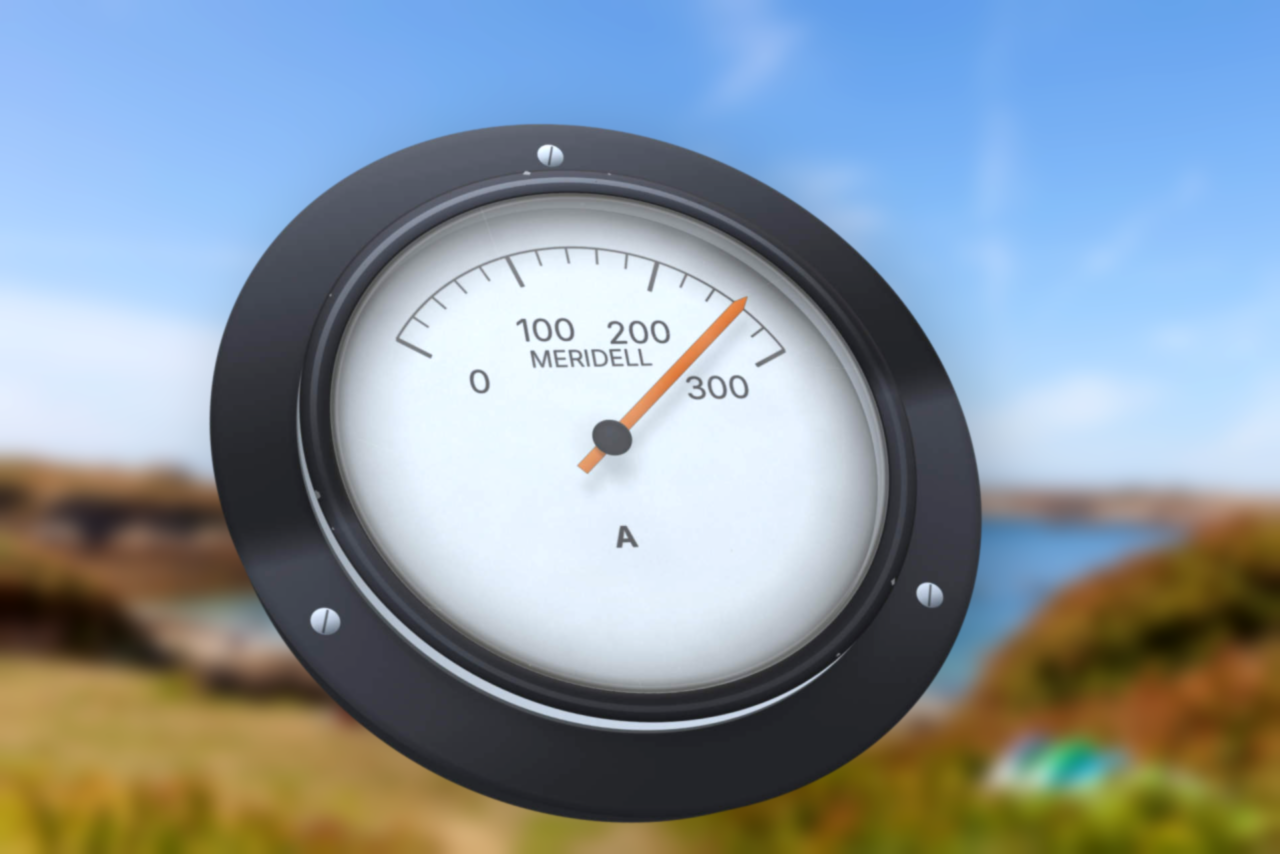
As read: {"value": 260, "unit": "A"}
